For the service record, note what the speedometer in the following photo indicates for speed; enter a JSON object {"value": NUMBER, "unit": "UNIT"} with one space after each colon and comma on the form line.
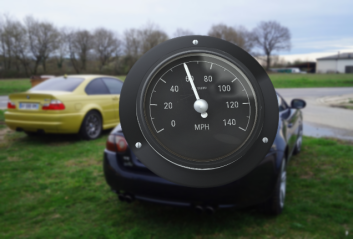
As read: {"value": 60, "unit": "mph"}
